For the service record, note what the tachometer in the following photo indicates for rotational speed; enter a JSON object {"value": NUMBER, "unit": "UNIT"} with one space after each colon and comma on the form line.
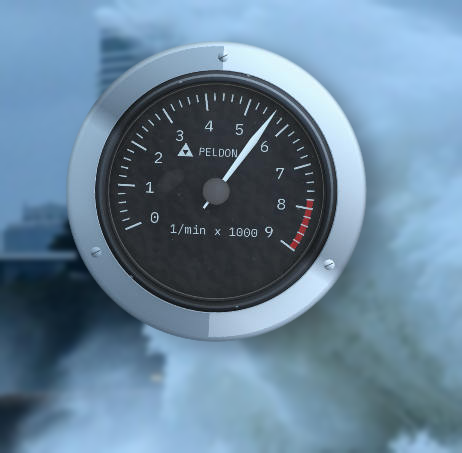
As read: {"value": 5600, "unit": "rpm"}
